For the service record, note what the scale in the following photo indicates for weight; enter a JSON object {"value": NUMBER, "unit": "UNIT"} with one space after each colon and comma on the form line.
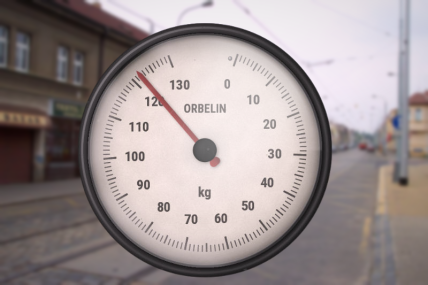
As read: {"value": 122, "unit": "kg"}
